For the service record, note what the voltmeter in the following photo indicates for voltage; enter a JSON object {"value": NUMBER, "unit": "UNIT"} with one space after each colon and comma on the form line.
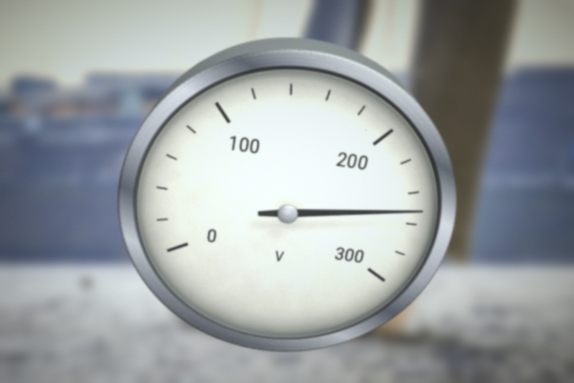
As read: {"value": 250, "unit": "V"}
